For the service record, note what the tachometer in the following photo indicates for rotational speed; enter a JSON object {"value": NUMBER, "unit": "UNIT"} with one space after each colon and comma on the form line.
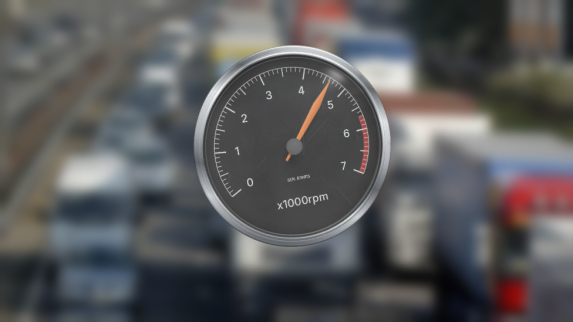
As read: {"value": 4600, "unit": "rpm"}
